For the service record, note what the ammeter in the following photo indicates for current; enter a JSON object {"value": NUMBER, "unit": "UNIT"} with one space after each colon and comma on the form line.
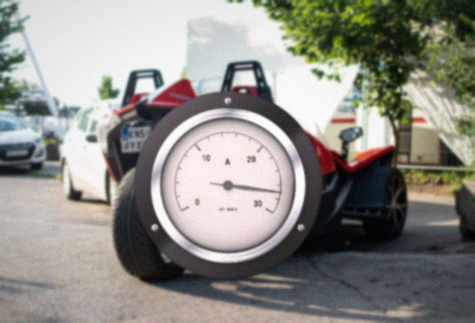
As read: {"value": 27, "unit": "A"}
